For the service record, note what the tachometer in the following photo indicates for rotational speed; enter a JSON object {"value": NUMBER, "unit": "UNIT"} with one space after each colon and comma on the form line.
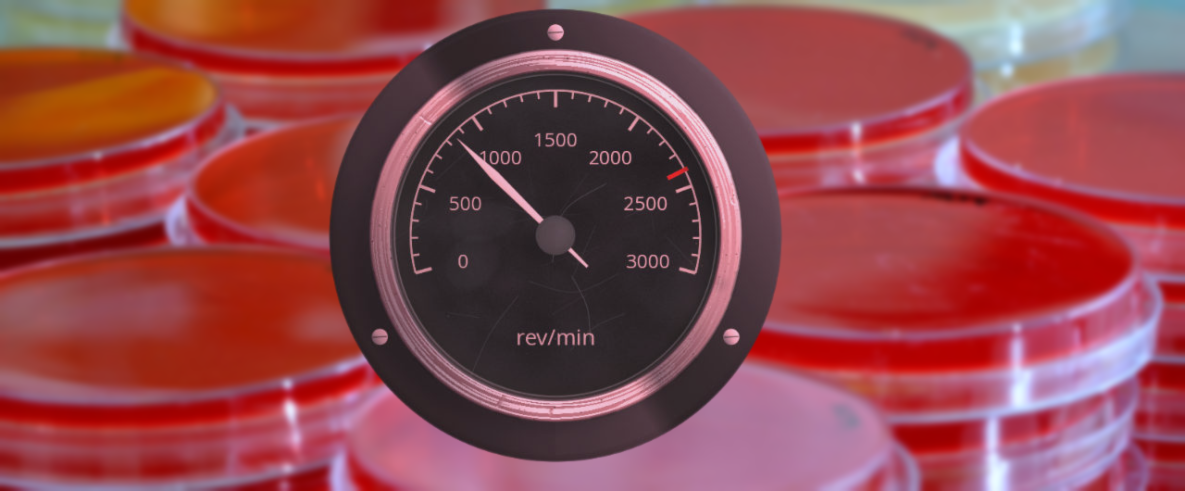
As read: {"value": 850, "unit": "rpm"}
